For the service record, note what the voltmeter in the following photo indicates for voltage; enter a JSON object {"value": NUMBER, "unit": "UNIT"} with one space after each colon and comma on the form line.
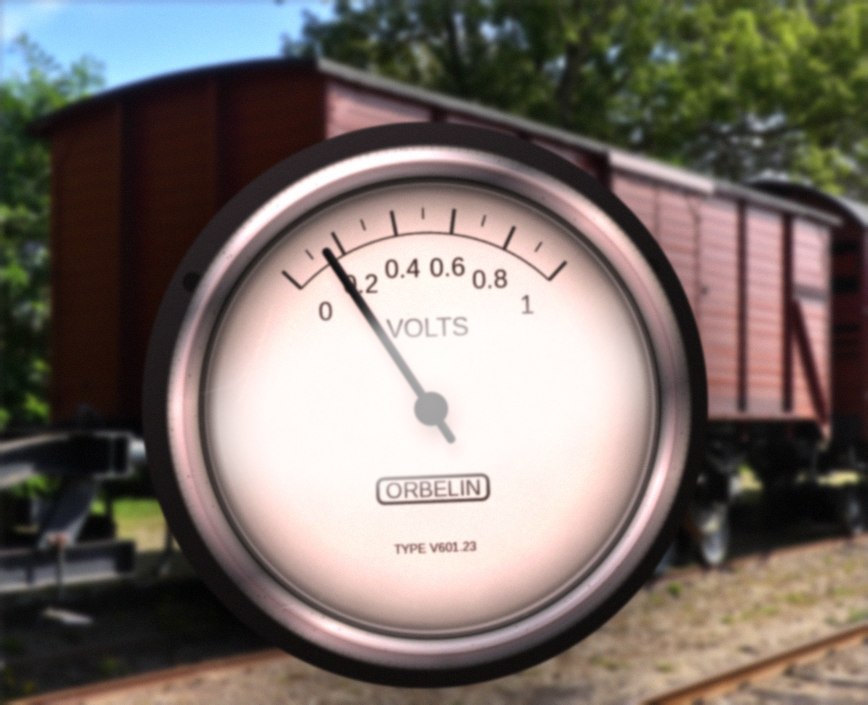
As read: {"value": 0.15, "unit": "V"}
